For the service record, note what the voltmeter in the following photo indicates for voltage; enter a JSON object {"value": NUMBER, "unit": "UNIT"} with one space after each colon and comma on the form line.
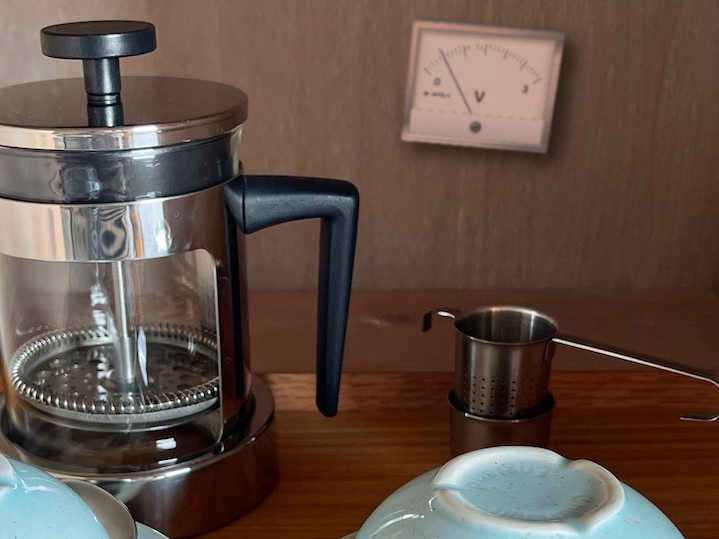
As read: {"value": 0.5, "unit": "V"}
